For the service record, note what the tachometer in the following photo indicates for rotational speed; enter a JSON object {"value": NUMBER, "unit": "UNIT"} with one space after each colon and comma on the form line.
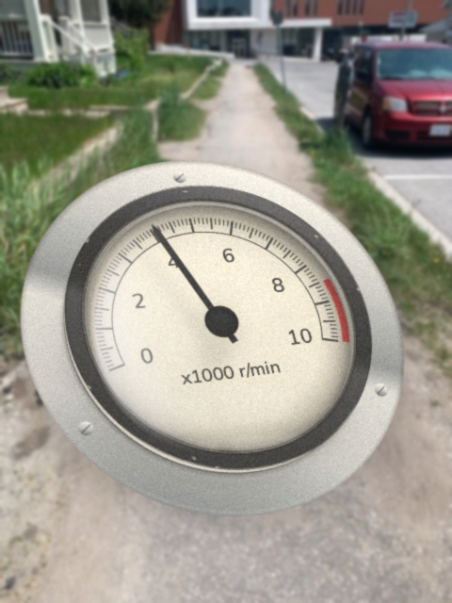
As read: {"value": 4000, "unit": "rpm"}
